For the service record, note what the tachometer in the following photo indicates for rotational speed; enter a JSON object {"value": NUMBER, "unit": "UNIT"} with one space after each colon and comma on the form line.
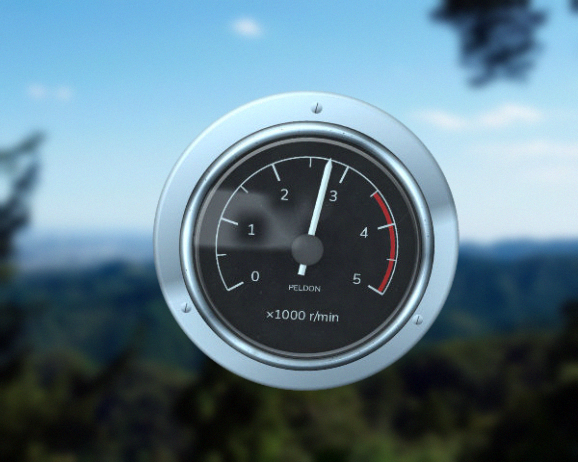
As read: {"value": 2750, "unit": "rpm"}
